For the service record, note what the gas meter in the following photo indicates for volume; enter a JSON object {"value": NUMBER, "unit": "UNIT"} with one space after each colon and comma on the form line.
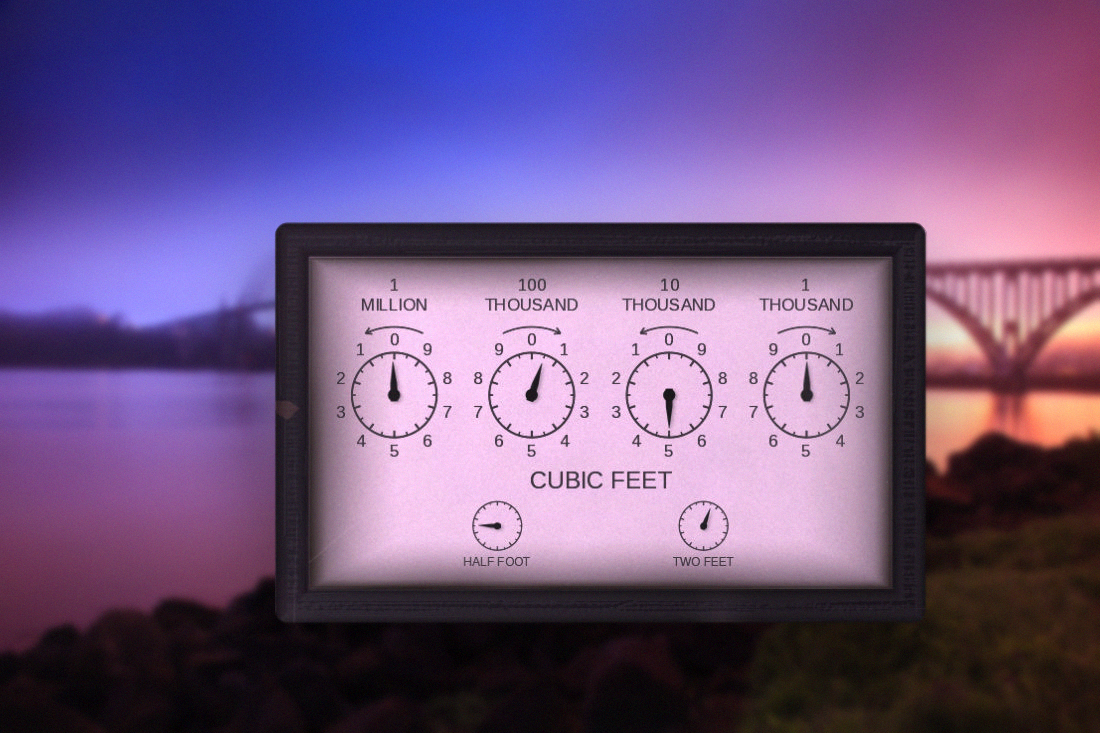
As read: {"value": 5000, "unit": "ft³"}
